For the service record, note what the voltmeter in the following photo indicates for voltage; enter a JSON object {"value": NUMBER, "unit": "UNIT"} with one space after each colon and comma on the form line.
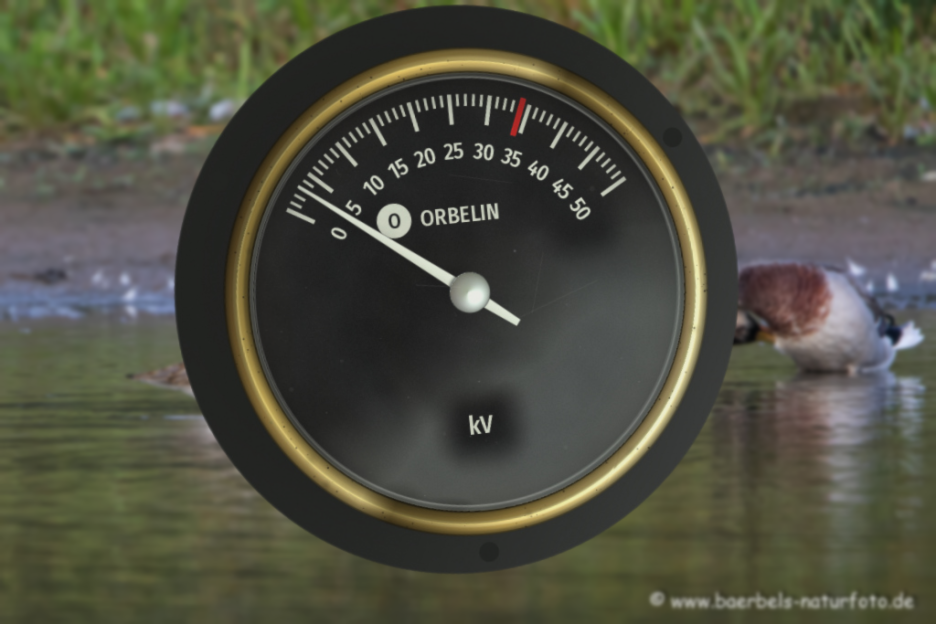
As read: {"value": 3, "unit": "kV"}
